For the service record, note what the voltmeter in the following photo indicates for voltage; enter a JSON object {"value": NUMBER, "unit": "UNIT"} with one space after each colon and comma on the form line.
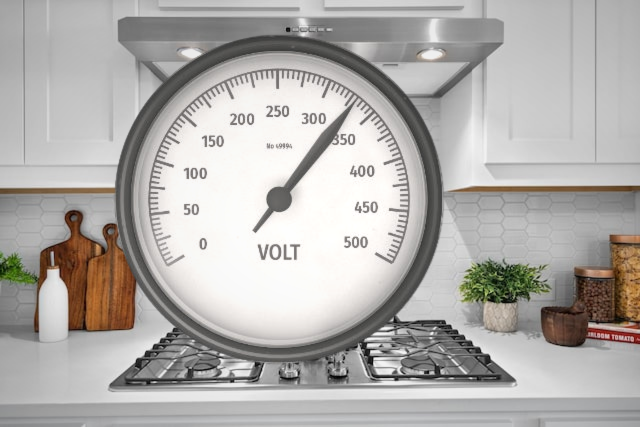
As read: {"value": 330, "unit": "V"}
